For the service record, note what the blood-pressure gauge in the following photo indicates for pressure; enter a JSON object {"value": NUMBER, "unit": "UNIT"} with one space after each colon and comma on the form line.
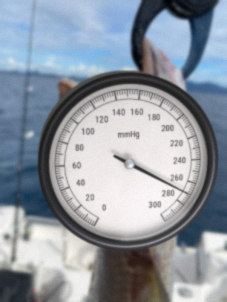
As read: {"value": 270, "unit": "mmHg"}
